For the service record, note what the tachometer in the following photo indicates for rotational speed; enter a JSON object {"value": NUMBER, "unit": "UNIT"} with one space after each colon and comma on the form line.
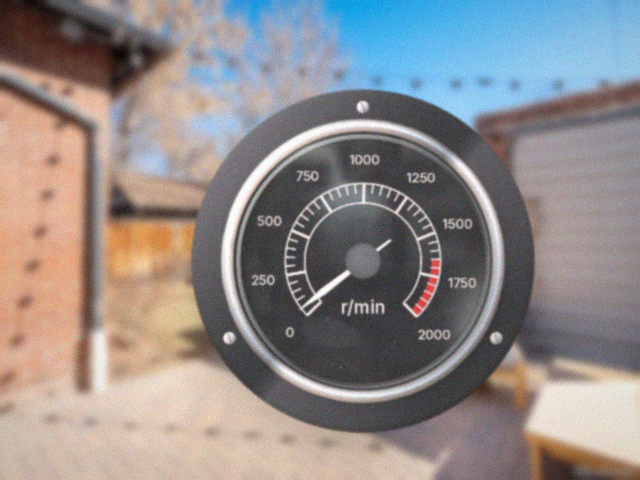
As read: {"value": 50, "unit": "rpm"}
